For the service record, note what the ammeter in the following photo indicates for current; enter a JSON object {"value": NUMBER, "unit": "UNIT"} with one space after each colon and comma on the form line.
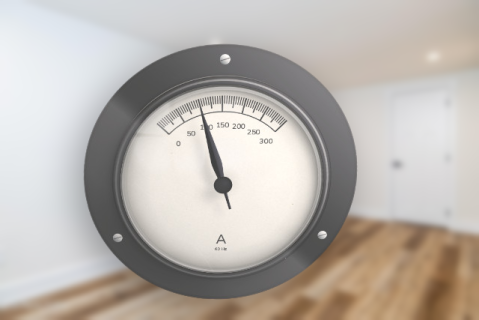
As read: {"value": 100, "unit": "A"}
